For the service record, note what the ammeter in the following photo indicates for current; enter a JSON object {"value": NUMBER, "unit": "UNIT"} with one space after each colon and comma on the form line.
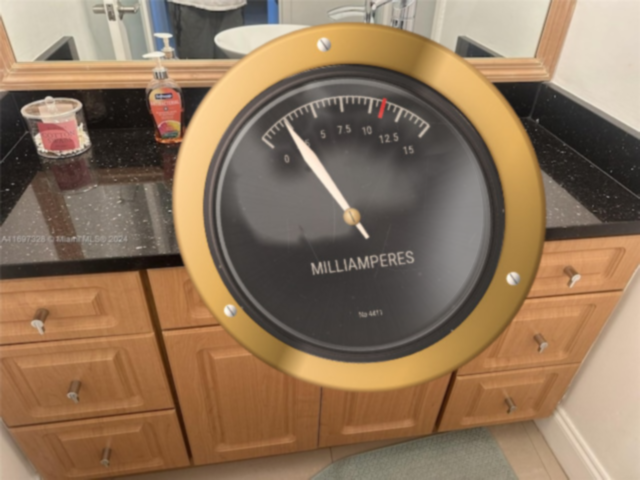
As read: {"value": 2.5, "unit": "mA"}
